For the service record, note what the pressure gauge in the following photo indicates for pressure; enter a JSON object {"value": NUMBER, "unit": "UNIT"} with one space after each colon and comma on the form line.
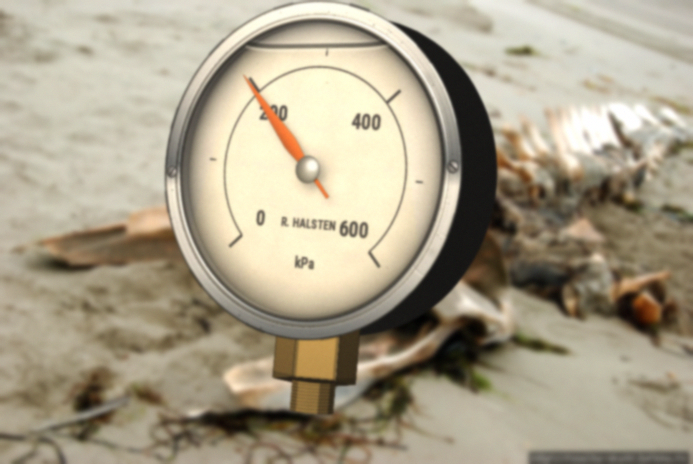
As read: {"value": 200, "unit": "kPa"}
